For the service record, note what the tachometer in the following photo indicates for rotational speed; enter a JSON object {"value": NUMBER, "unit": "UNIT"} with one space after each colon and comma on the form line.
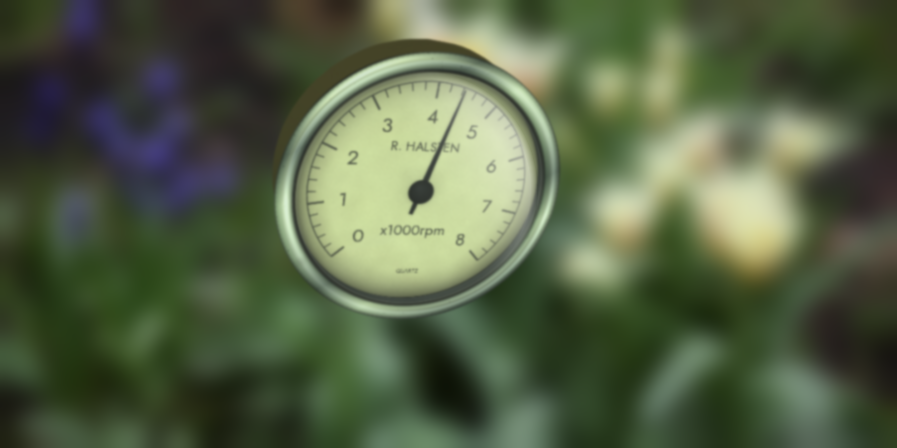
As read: {"value": 4400, "unit": "rpm"}
